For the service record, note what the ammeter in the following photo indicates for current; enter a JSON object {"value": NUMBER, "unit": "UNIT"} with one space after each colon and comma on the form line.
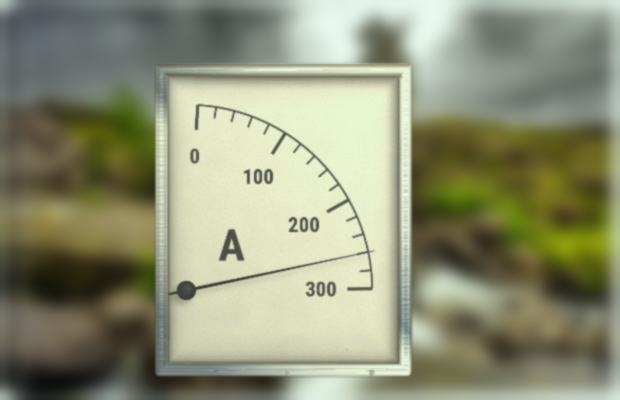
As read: {"value": 260, "unit": "A"}
